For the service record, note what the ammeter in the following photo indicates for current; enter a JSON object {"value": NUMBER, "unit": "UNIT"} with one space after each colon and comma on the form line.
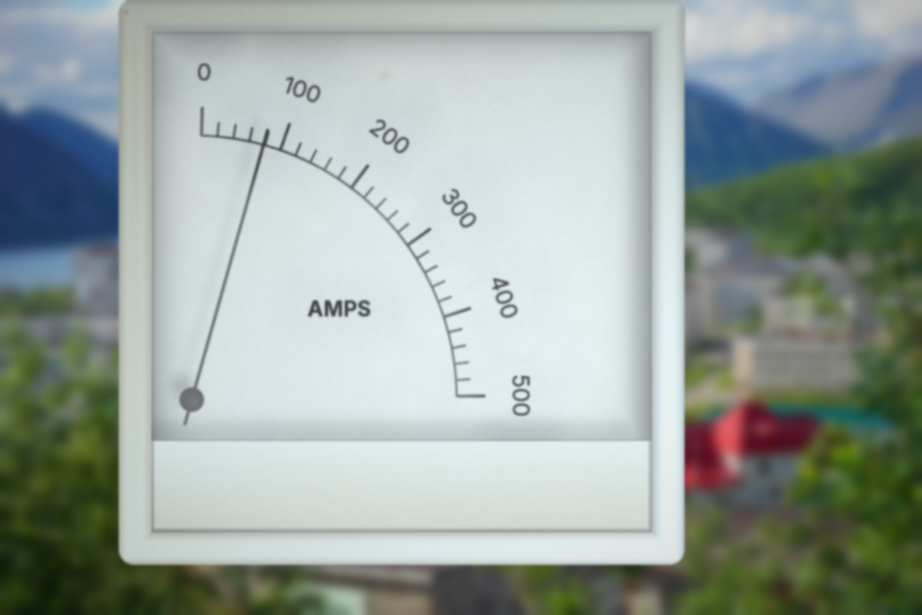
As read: {"value": 80, "unit": "A"}
